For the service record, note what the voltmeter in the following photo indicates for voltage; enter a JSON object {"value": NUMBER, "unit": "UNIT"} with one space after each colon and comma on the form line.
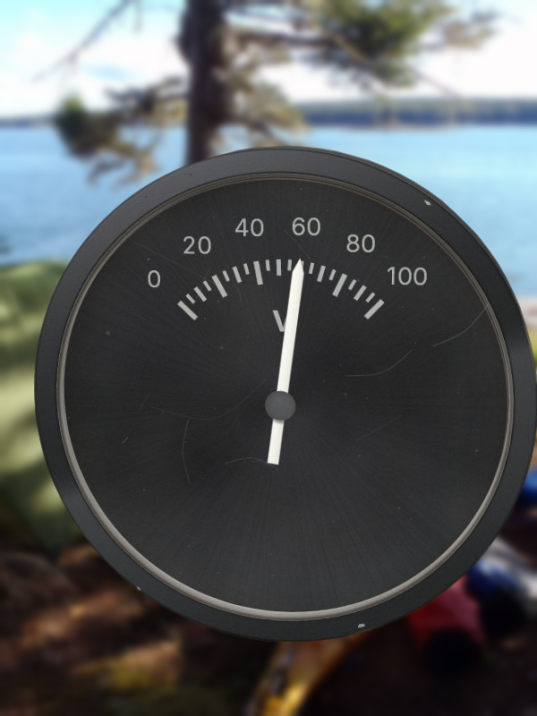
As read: {"value": 60, "unit": "V"}
